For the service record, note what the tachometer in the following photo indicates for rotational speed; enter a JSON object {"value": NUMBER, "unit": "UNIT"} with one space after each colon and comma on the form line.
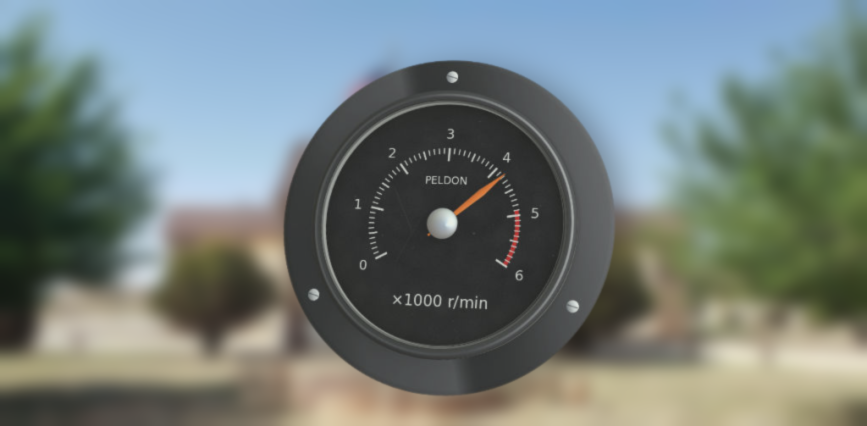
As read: {"value": 4200, "unit": "rpm"}
